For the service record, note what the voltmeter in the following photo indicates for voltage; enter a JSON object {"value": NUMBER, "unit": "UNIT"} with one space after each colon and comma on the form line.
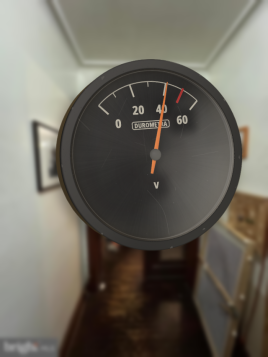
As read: {"value": 40, "unit": "V"}
